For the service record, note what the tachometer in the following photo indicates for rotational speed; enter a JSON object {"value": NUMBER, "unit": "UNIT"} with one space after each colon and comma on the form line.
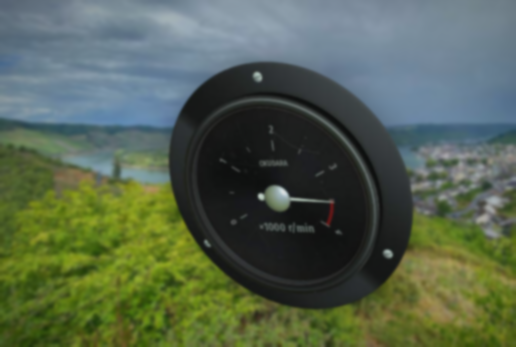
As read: {"value": 3500, "unit": "rpm"}
